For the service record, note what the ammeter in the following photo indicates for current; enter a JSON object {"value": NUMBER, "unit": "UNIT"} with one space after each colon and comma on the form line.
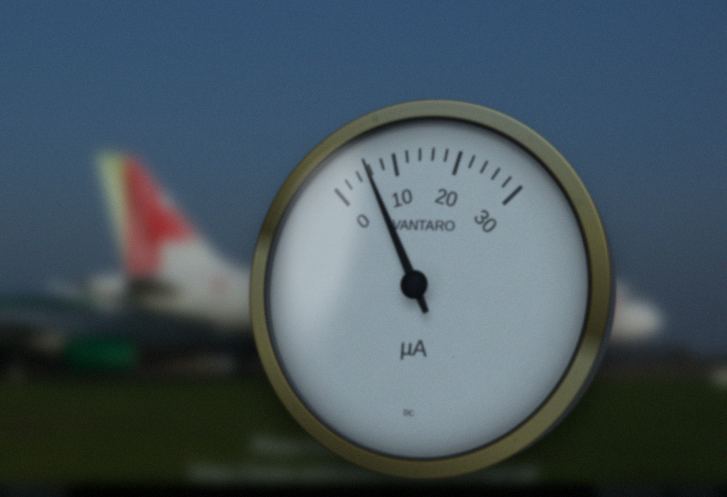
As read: {"value": 6, "unit": "µA"}
